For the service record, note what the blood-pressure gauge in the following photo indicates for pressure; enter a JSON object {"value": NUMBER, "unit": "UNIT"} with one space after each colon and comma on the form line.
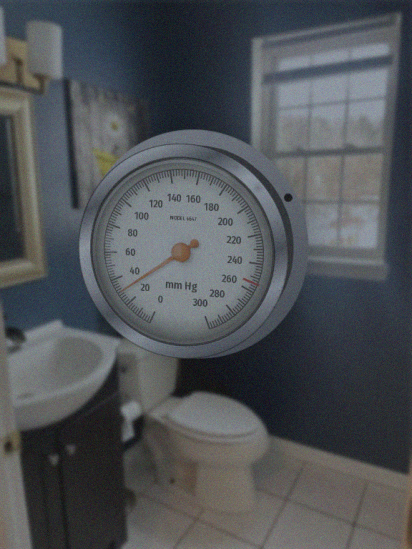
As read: {"value": 30, "unit": "mmHg"}
